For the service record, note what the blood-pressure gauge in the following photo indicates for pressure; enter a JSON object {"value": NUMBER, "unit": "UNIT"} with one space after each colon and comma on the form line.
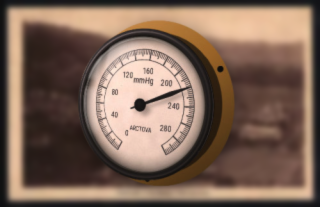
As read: {"value": 220, "unit": "mmHg"}
